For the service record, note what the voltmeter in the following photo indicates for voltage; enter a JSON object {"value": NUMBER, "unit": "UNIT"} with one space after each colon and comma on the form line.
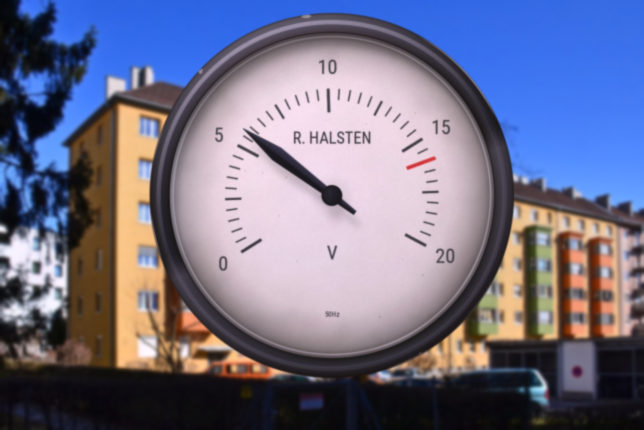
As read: {"value": 5.75, "unit": "V"}
